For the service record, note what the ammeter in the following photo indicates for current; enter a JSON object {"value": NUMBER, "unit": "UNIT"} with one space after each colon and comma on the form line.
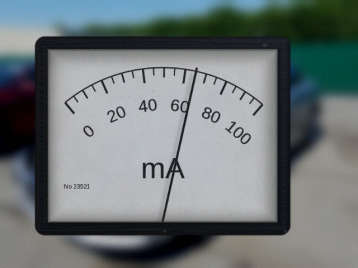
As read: {"value": 65, "unit": "mA"}
